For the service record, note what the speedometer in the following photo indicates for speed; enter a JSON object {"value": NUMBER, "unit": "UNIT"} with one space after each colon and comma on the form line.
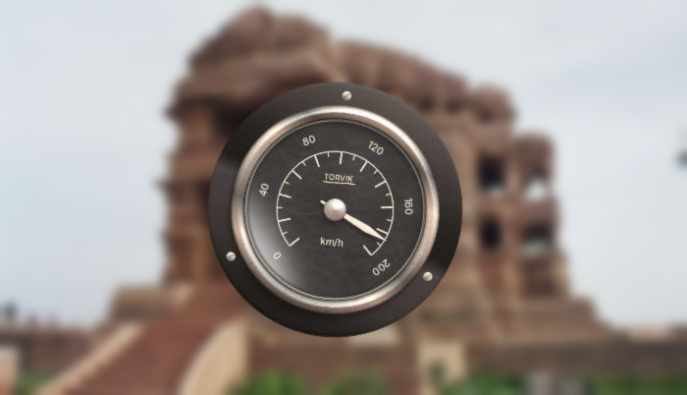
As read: {"value": 185, "unit": "km/h"}
